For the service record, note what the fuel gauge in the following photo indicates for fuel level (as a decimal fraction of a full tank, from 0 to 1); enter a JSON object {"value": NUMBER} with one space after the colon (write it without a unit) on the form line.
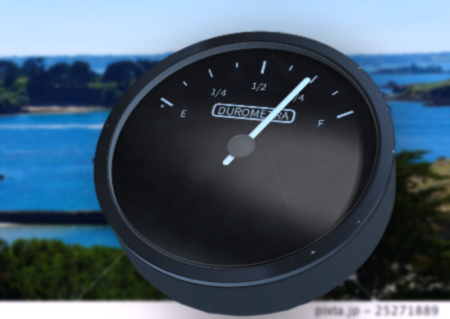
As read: {"value": 0.75}
